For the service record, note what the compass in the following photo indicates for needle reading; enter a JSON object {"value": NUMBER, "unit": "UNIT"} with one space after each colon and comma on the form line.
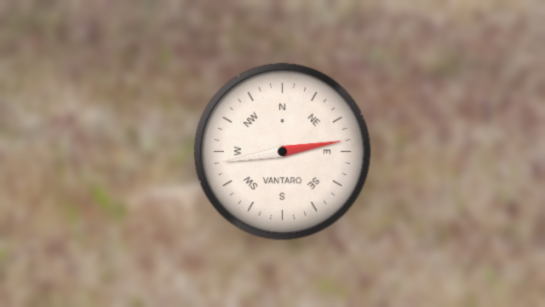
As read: {"value": 80, "unit": "°"}
